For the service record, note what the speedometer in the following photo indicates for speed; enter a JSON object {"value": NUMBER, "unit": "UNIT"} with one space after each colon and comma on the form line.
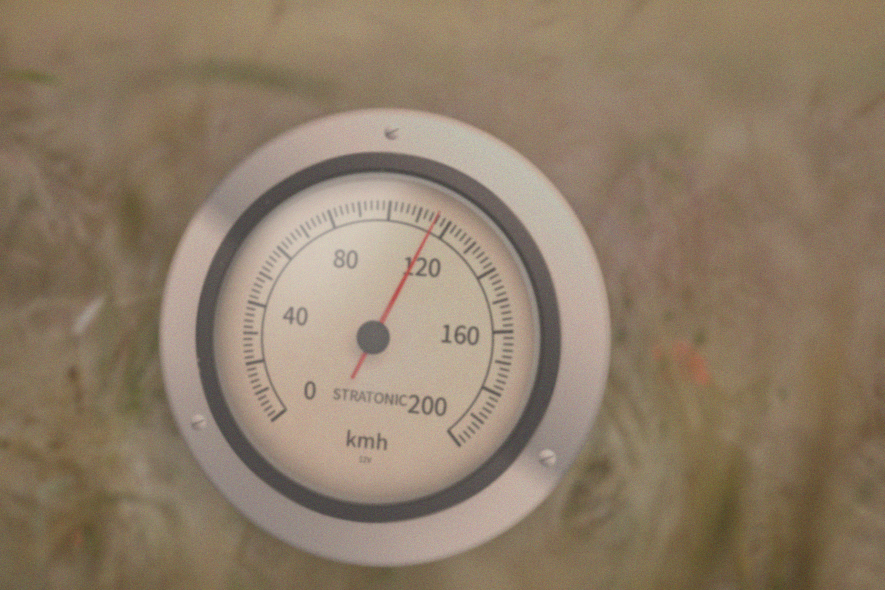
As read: {"value": 116, "unit": "km/h"}
